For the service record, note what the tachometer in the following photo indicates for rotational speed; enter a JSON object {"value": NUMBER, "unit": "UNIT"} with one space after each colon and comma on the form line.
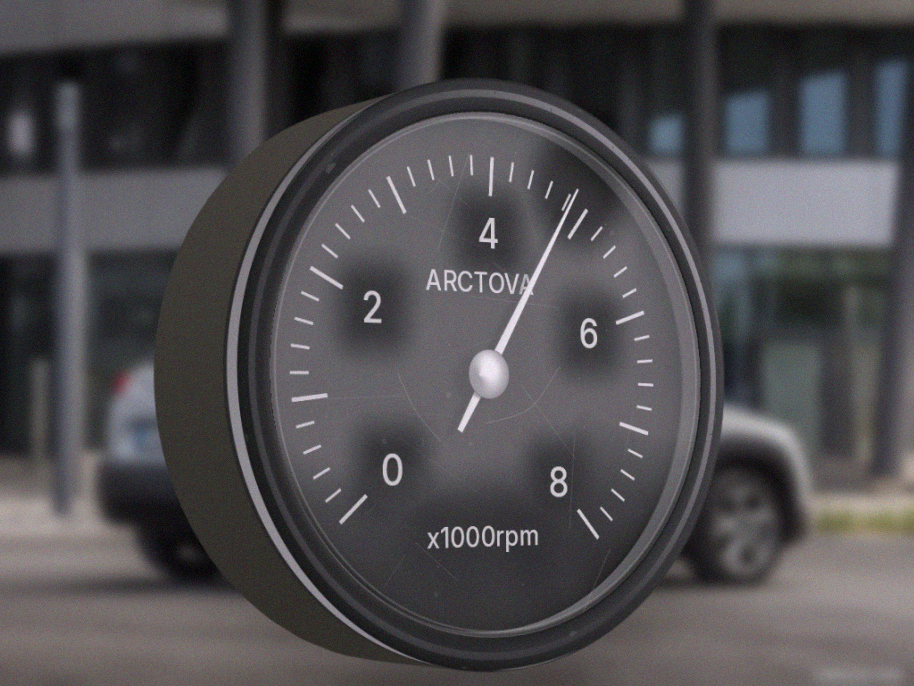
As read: {"value": 4800, "unit": "rpm"}
